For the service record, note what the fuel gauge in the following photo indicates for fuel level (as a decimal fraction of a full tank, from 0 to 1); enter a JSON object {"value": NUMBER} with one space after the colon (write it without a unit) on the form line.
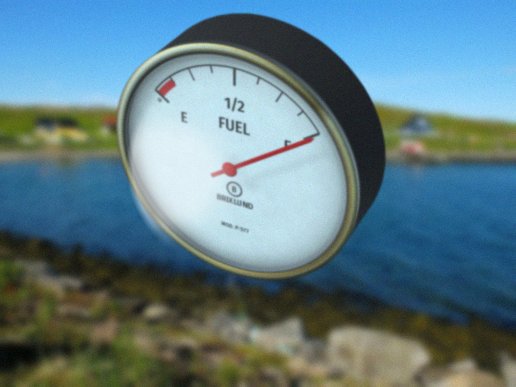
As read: {"value": 1}
